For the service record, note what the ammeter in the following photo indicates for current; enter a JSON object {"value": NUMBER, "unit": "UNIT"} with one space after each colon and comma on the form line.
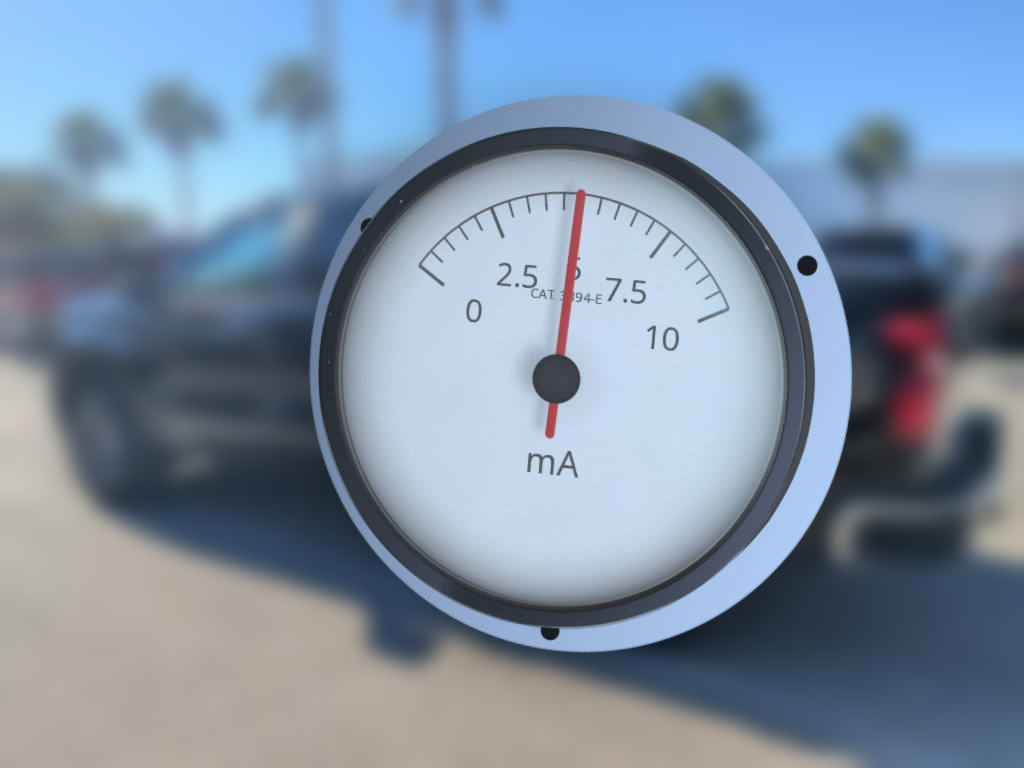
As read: {"value": 5, "unit": "mA"}
